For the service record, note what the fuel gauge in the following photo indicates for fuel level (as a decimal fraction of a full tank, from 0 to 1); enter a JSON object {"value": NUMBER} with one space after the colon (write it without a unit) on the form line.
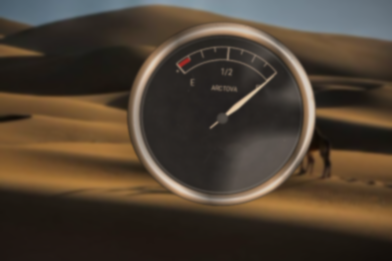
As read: {"value": 1}
